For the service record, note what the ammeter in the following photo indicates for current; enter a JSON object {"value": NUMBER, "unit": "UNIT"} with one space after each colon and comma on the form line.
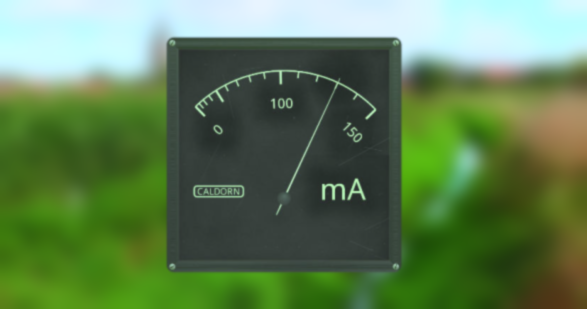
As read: {"value": 130, "unit": "mA"}
